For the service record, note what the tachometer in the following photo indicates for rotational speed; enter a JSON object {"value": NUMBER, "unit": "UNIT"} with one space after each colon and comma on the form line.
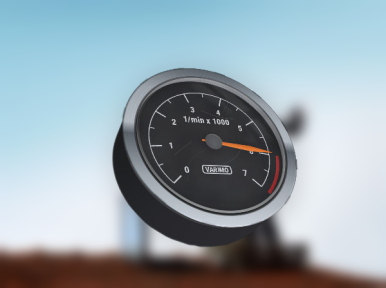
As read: {"value": 6000, "unit": "rpm"}
